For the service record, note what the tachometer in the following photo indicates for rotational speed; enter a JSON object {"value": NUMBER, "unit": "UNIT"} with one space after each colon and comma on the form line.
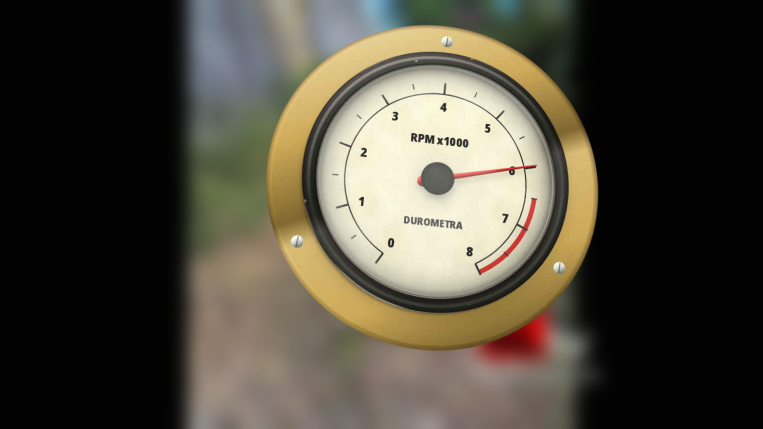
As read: {"value": 6000, "unit": "rpm"}
